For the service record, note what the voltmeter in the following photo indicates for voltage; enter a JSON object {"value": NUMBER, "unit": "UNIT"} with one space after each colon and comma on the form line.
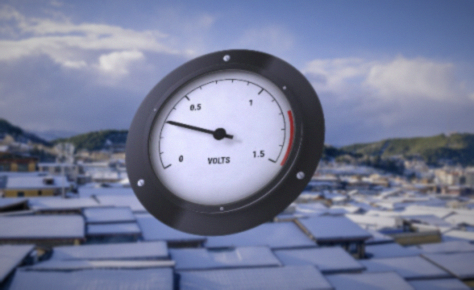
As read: {"value": 0.3, "unit": "V"}
